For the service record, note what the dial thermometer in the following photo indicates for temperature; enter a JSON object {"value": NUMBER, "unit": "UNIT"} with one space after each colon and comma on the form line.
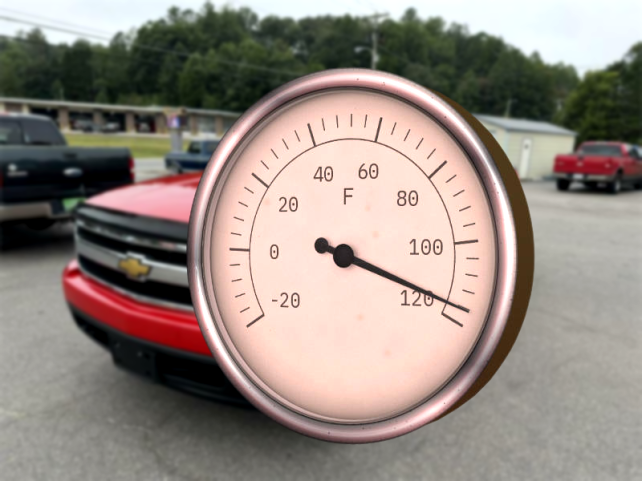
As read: {"value": 116, "unit": "°F"}
